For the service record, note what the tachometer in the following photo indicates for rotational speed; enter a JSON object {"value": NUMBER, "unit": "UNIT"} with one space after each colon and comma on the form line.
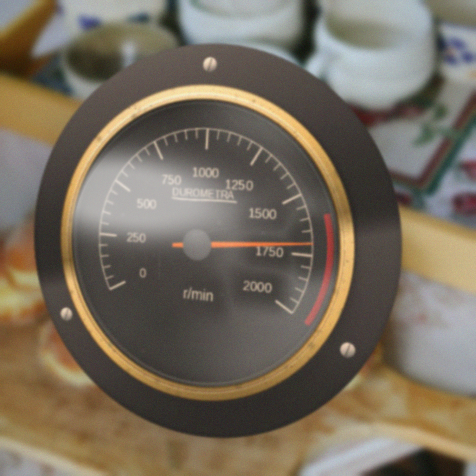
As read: {"value": 1700, "unit": "rpm"}
